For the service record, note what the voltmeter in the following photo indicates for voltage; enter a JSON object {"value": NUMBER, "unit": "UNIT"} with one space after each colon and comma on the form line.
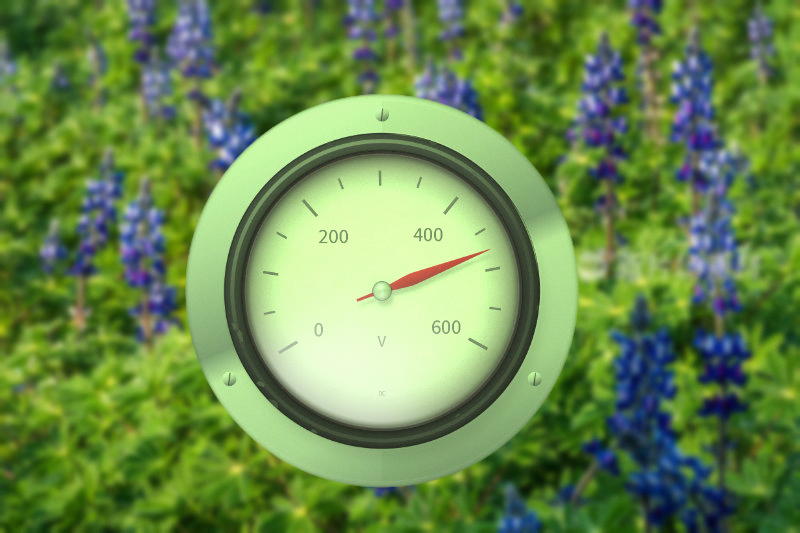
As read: {"value": 475, "unit": "V"}
